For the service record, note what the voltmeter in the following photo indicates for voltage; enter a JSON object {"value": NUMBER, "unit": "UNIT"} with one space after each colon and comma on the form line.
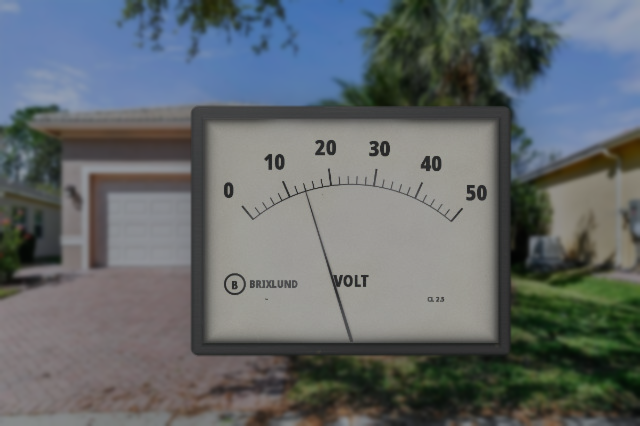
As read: {"value": 14, "unit": "V"}
